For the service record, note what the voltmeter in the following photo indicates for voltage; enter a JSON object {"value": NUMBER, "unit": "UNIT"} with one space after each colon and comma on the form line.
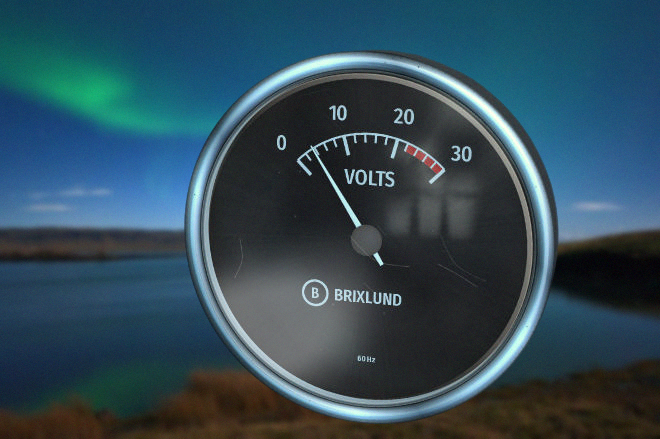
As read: {"value": 4, "unit": "V"}
